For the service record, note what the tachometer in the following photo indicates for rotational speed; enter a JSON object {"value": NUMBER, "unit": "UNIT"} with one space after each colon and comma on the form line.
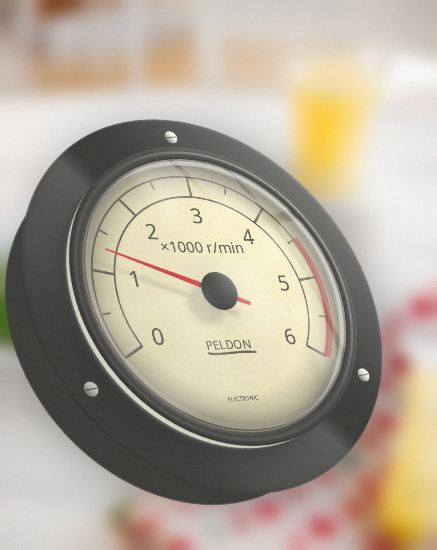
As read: {"value": 1250, "unit": "rpm"}
